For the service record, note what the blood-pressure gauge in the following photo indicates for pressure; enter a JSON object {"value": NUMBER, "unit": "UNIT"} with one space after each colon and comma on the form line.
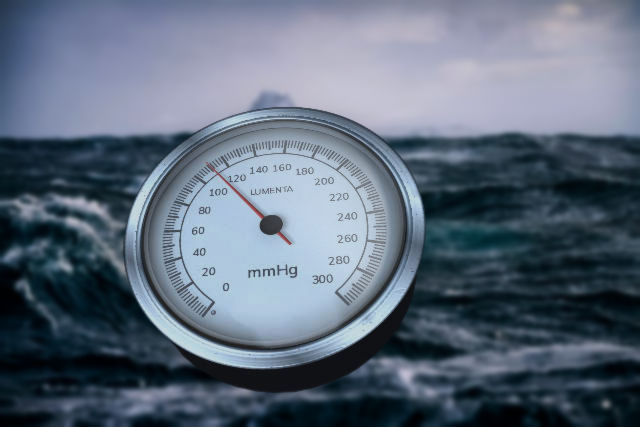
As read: {"value": 110, "unit": "mmHg"}
